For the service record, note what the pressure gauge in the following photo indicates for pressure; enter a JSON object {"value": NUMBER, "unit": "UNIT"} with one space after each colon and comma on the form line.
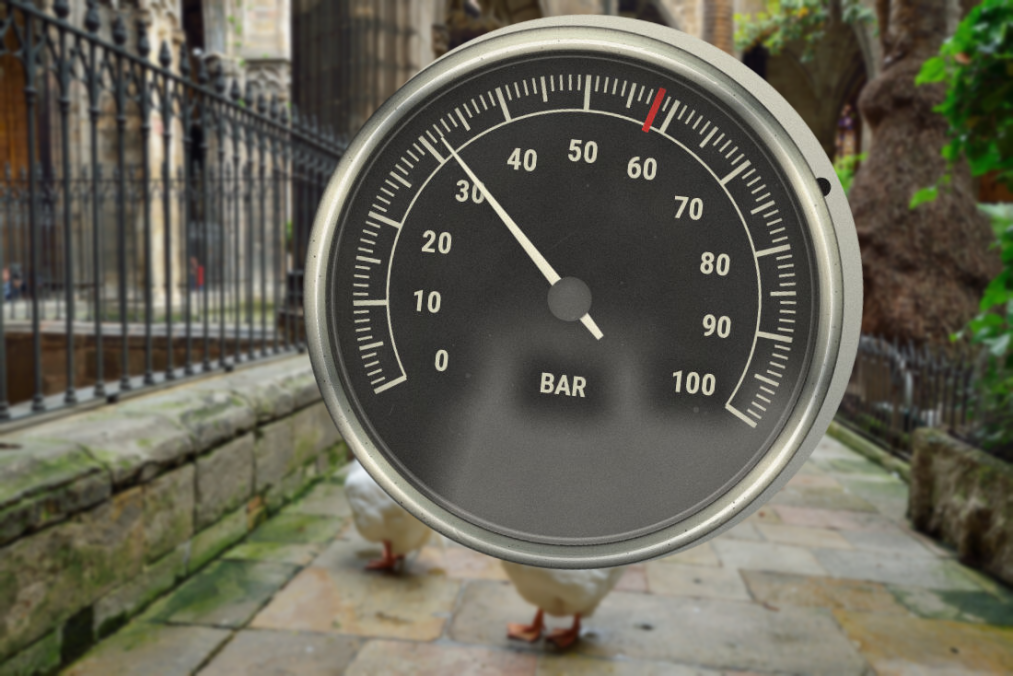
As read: {"value": 32, "unit": "bar"}
